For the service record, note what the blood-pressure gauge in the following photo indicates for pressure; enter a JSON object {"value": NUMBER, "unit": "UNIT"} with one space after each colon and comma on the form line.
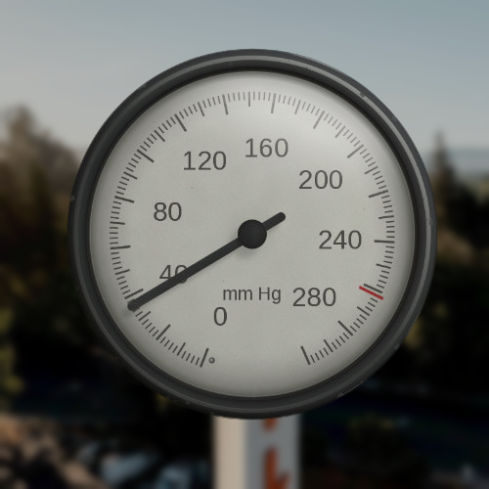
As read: {"value": 36, "unit": "mmHg"}
